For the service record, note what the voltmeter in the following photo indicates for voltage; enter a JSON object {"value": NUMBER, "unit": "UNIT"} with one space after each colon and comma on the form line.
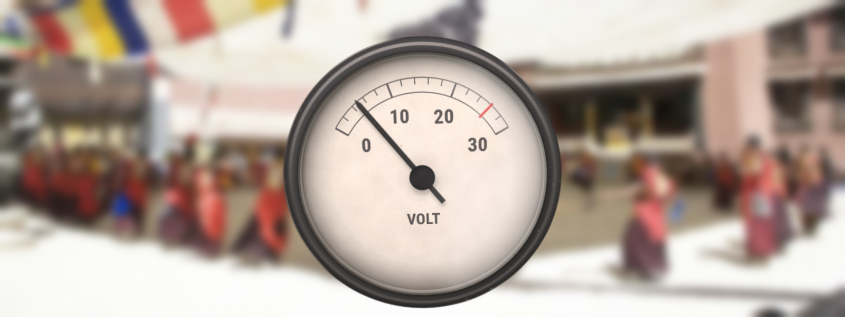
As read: {"value": 5, "unit": "V"}
